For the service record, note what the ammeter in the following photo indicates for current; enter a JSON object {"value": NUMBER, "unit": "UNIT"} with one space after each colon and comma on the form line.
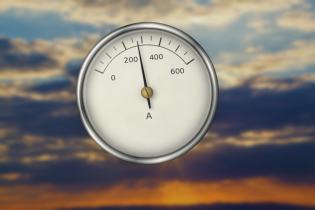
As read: {"value": 275, "unit": "A"}
